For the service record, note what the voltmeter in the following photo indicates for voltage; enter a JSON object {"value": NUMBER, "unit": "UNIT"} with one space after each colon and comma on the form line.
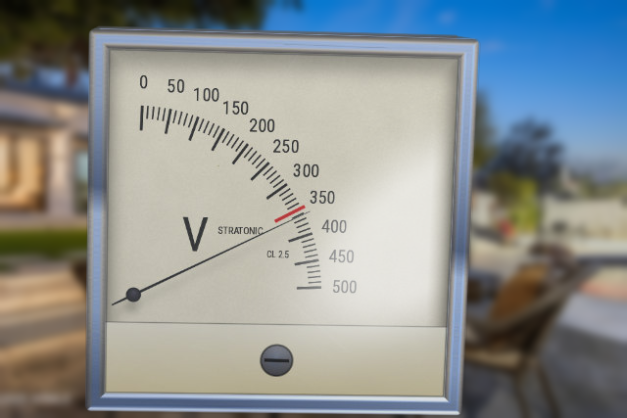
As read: {"value": 360, "unit": "V"}
